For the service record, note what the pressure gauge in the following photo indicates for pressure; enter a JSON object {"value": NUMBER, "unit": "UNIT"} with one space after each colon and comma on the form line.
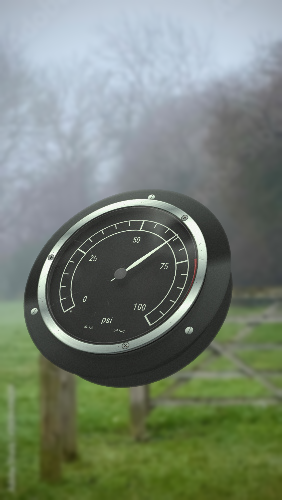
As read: {"value": 65, "unit": "psi"}
